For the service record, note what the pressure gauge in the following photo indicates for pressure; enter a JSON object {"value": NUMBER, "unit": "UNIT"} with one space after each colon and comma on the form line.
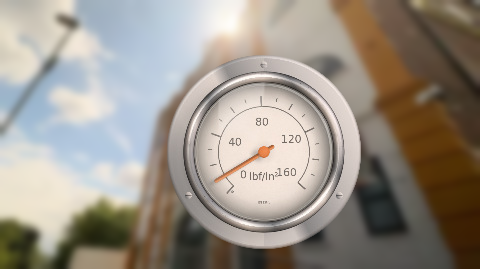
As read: {"value": 10, "unit": "psi"}
